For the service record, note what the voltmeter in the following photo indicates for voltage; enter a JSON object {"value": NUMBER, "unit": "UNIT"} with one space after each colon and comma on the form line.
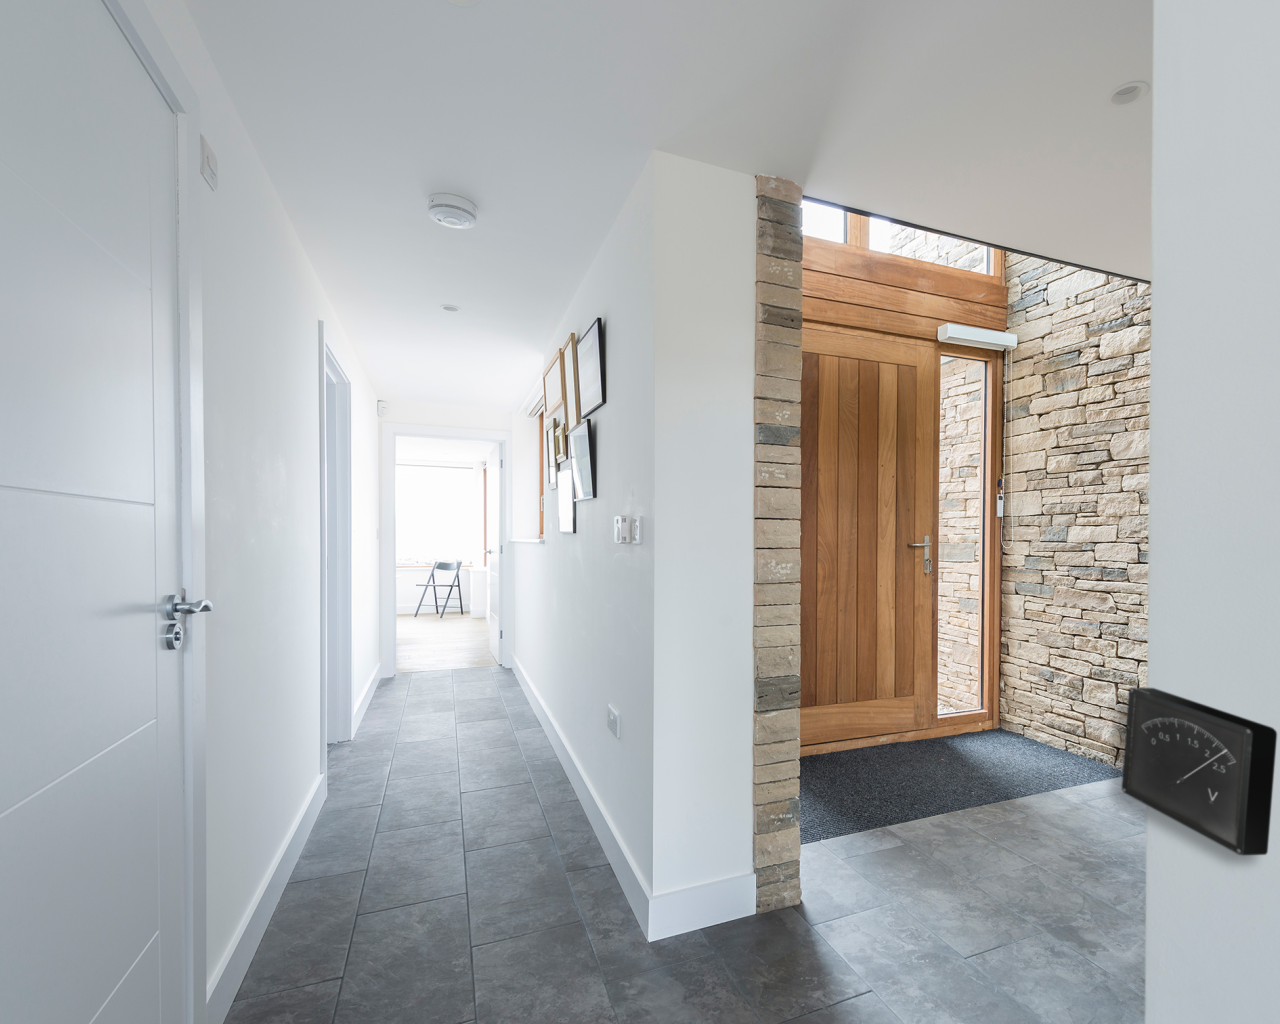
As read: {"value": 2.25, "unit": "V"}
